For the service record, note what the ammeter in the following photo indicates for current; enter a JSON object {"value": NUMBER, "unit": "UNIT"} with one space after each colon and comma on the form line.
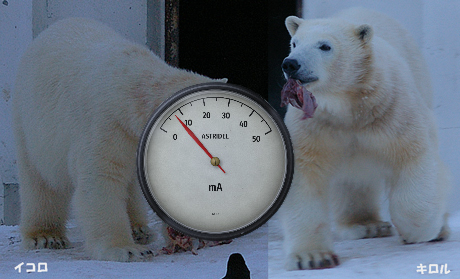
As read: {"value": 7.5, "unit": "mA"}
